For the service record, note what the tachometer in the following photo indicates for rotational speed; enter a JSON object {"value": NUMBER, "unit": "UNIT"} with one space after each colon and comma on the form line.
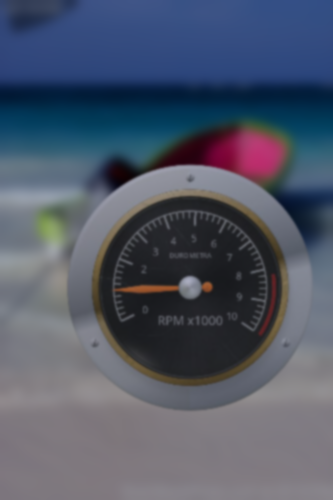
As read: {"value": 1000, "unit": "rpm"}
